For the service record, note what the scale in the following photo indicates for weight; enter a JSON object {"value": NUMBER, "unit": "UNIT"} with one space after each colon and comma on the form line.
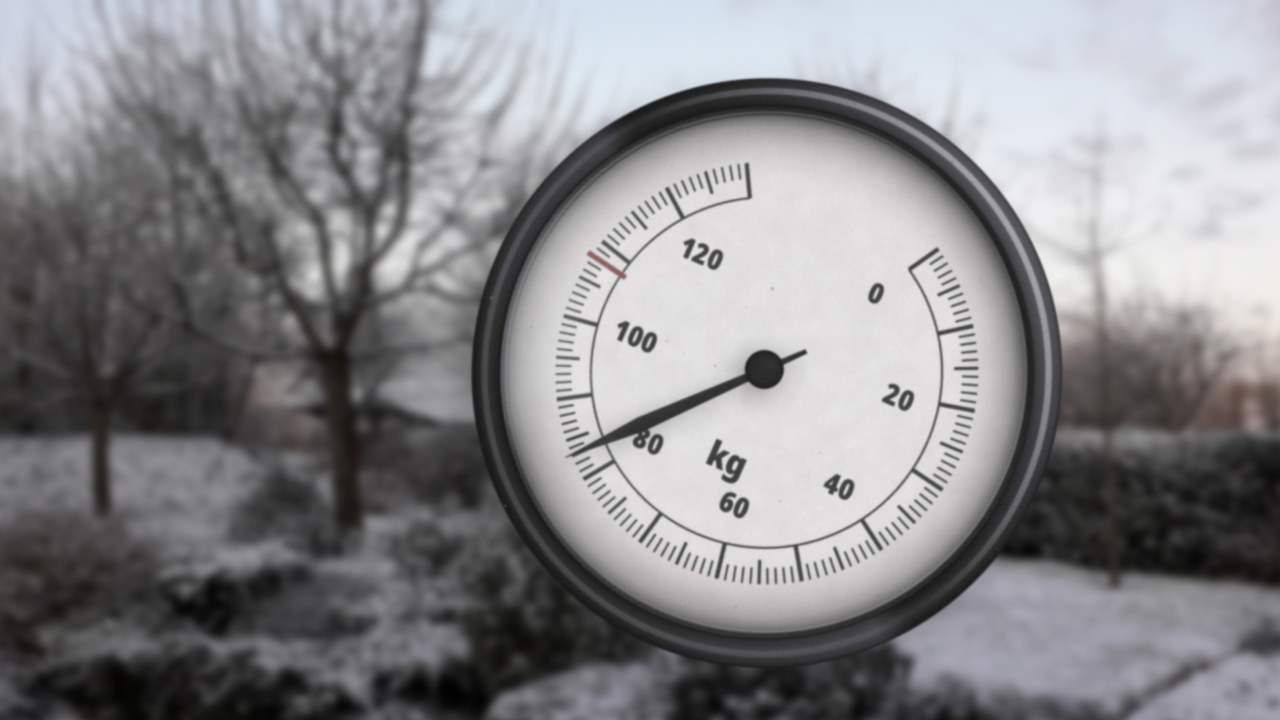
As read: {"value": 83, "unit": "kg"}
